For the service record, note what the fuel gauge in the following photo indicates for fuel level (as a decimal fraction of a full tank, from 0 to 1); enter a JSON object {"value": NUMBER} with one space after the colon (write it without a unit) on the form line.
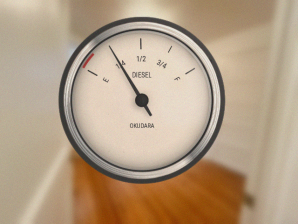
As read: {"value": 0.25}
